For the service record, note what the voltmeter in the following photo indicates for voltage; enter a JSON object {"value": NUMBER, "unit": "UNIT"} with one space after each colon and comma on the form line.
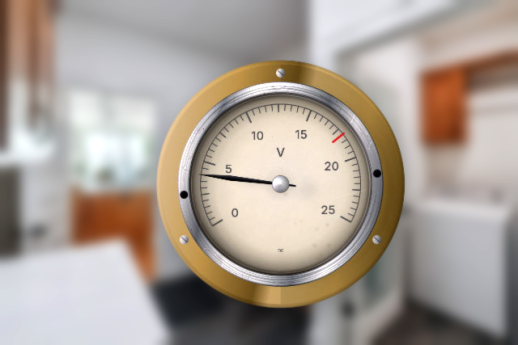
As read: {"value": 4, "unit": "V"}
